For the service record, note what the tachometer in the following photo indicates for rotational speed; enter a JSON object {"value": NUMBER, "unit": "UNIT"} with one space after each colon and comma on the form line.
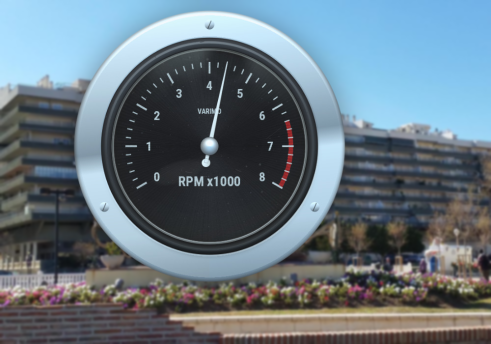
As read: {"value": 4400, "unit": "rpm"}
